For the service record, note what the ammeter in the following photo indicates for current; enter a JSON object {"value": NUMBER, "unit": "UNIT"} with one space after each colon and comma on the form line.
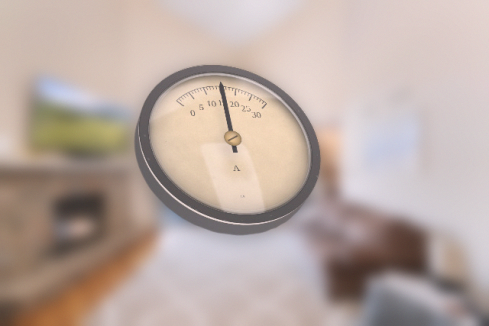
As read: {"value": 15, "unit": "A"}
